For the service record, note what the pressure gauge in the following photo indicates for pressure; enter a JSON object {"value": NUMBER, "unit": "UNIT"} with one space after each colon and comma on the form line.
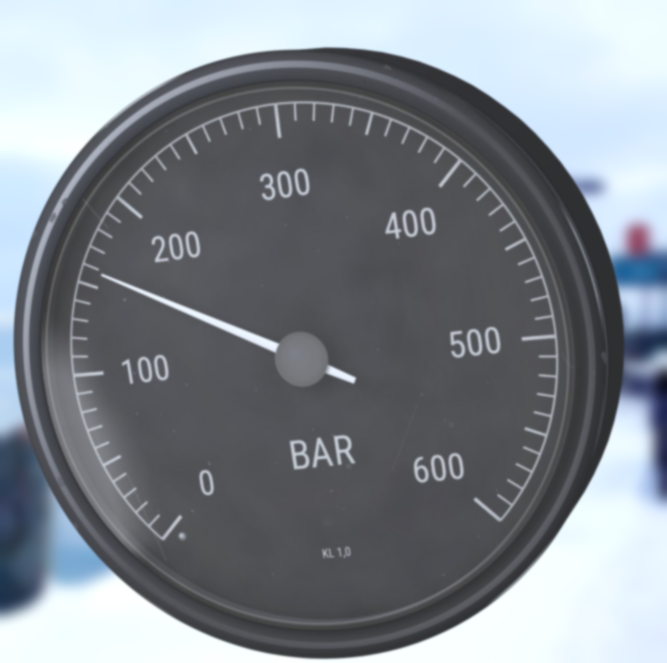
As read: {"value": 160, "unit": "bar"}
